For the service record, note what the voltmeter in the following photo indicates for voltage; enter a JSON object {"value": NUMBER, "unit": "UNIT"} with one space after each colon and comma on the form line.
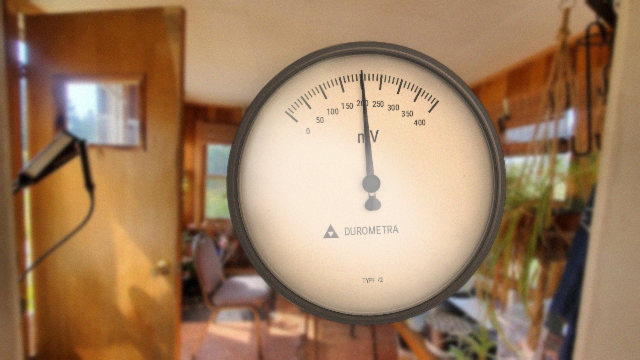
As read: {"value": 200, "unit": "mV"}
